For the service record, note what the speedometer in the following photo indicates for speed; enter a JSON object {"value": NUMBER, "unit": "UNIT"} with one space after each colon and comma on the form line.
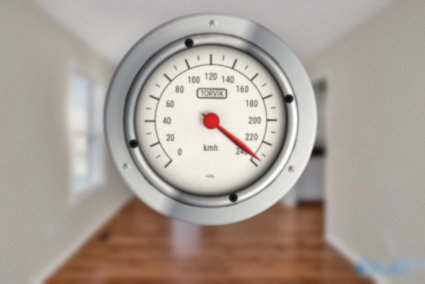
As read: {"value": 235, "unit": "km/h"}
